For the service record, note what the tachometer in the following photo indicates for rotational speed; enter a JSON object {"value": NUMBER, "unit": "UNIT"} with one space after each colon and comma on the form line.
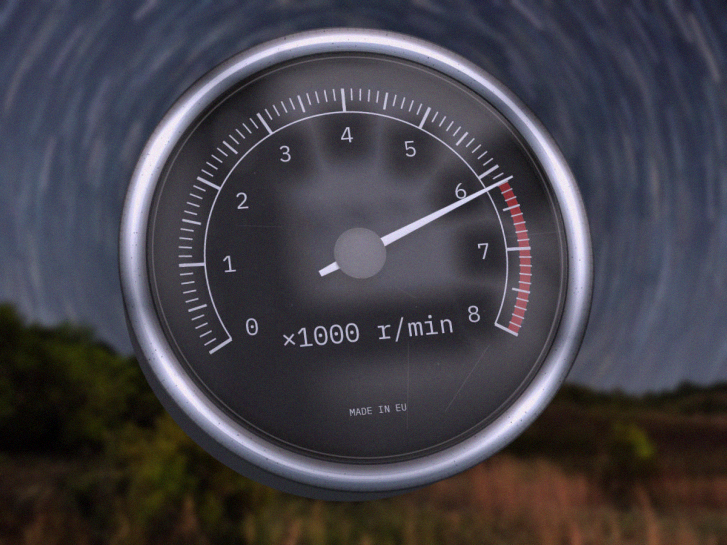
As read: {"value": 6200, "unit": "rpm"}
